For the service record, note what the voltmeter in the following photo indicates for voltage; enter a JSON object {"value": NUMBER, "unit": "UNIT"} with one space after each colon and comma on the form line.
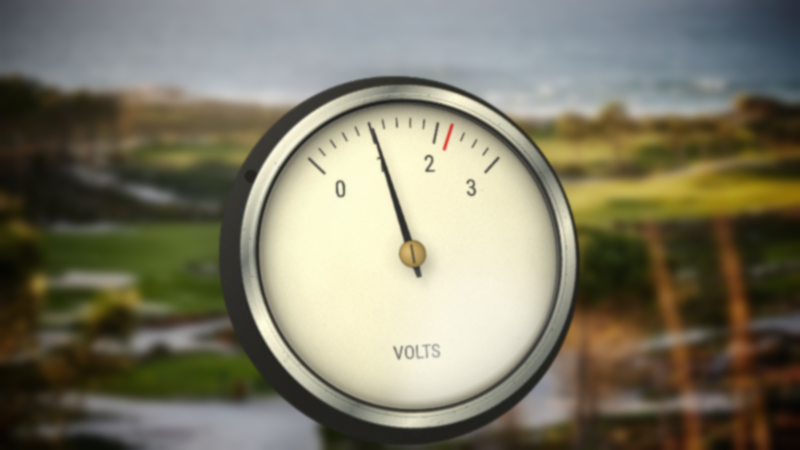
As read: {"value": 1, "unit": "V"}
